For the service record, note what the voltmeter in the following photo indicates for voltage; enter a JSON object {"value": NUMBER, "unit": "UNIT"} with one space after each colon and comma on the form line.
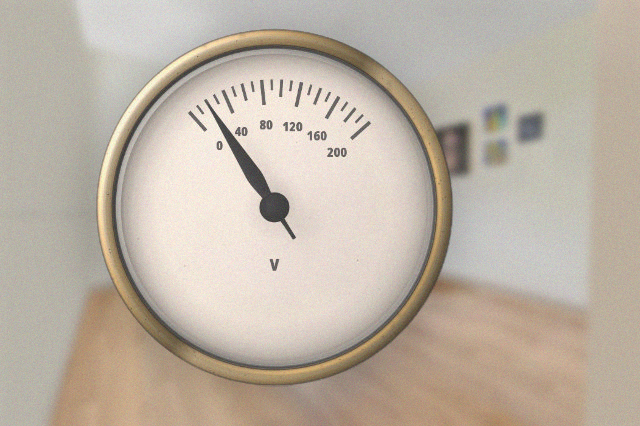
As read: {"value": 20, "unit": "V"}
